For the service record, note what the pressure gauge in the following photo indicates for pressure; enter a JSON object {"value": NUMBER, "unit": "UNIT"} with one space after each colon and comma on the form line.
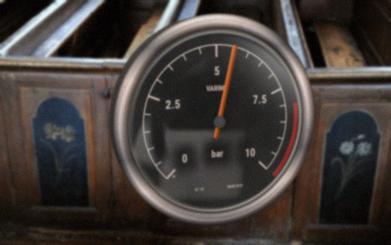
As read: {"value": 5.5, "unit": "bar"}
